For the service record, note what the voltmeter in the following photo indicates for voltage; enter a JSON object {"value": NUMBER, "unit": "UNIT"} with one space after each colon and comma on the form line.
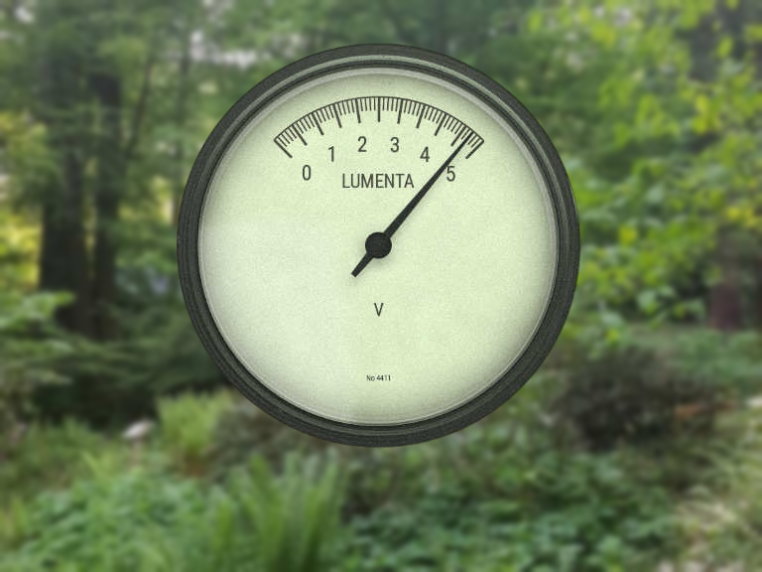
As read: {"value": 4.7, "unit": "V"}
